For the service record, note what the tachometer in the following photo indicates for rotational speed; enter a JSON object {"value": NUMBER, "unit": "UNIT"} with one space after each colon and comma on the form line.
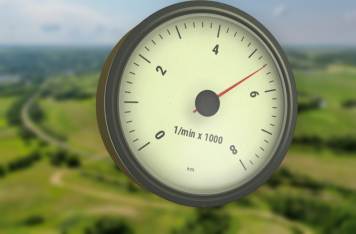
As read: {"value": 5400, "unit": "rpm"}
